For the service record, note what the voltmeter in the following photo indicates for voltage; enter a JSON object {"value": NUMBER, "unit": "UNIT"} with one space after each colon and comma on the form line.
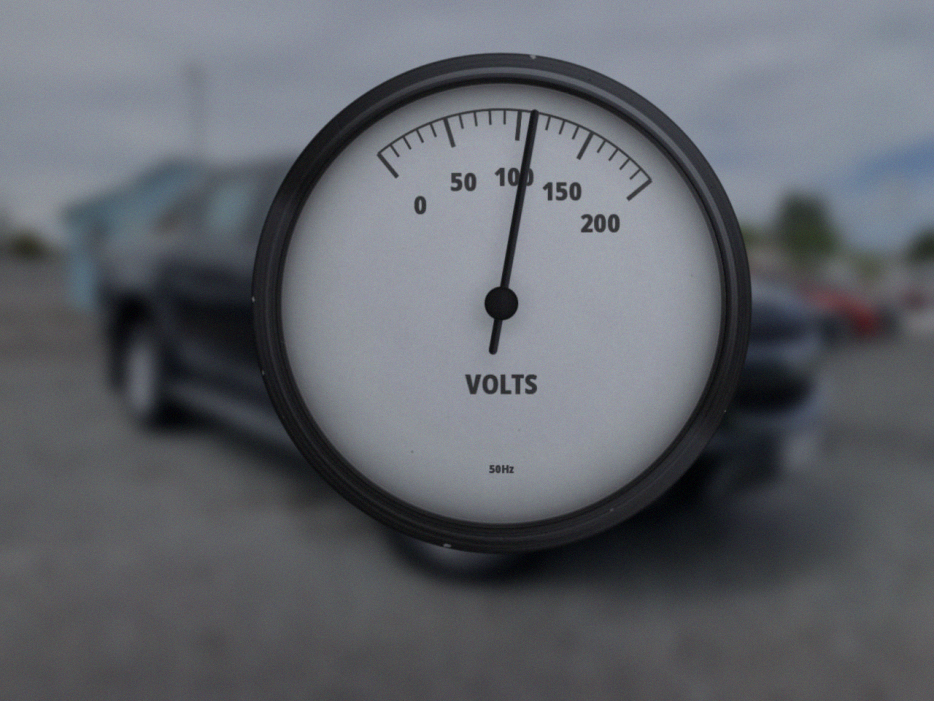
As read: {"value": 110, "unit": "V"}
